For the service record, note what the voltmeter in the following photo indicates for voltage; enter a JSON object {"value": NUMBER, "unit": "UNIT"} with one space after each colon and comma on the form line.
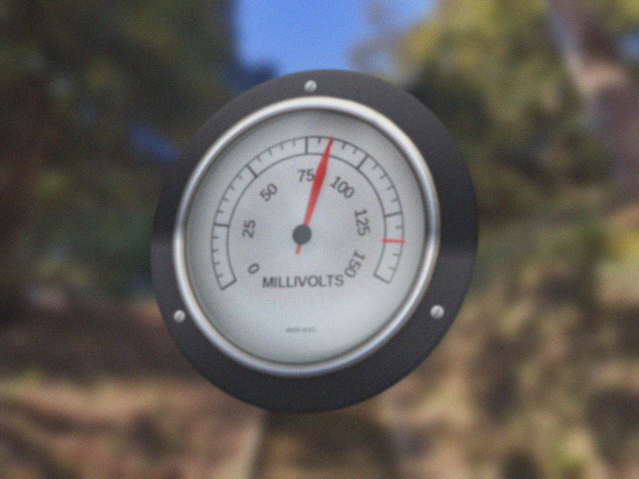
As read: {"value": 85, "unit": "mV"}
